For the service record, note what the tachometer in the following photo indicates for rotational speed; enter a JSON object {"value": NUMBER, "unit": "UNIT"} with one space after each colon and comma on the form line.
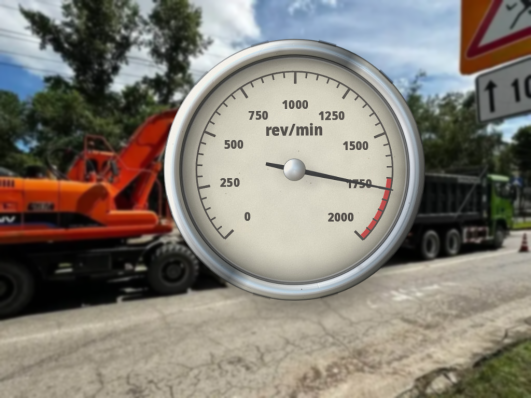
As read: {"value": 1750, "unit": "rpm"}
